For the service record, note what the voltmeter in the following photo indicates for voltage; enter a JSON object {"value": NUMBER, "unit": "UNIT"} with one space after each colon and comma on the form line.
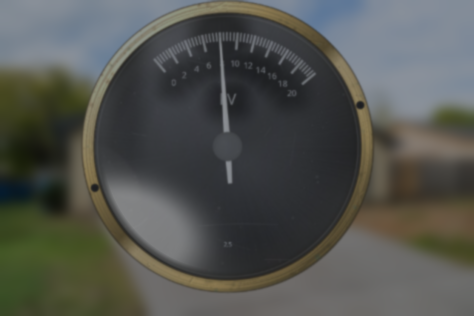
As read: {"value": 8, "unit": "kV"}
